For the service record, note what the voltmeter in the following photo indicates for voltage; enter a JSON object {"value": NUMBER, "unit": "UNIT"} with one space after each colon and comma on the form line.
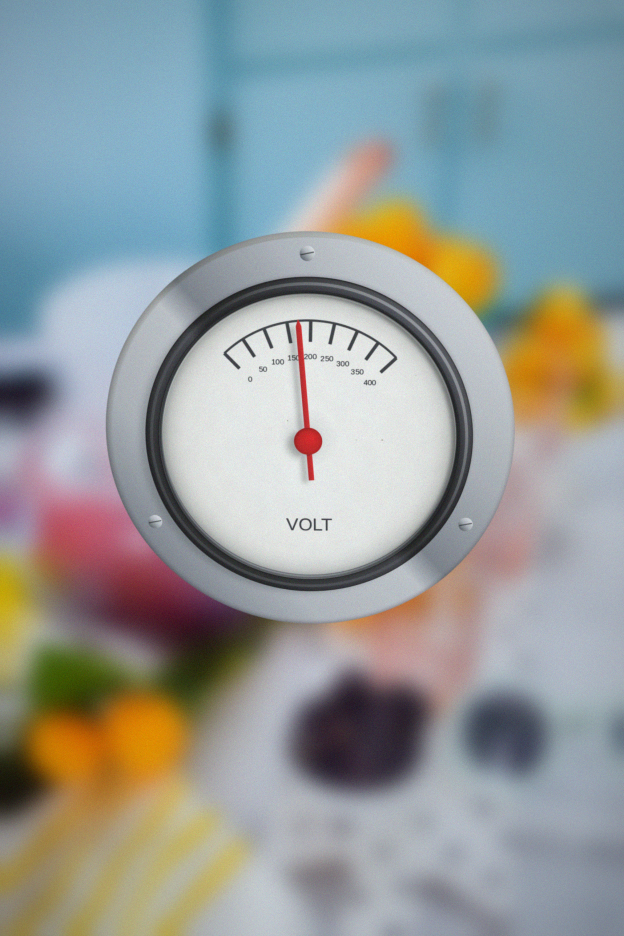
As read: {"value": 175, "unit": "V"}
